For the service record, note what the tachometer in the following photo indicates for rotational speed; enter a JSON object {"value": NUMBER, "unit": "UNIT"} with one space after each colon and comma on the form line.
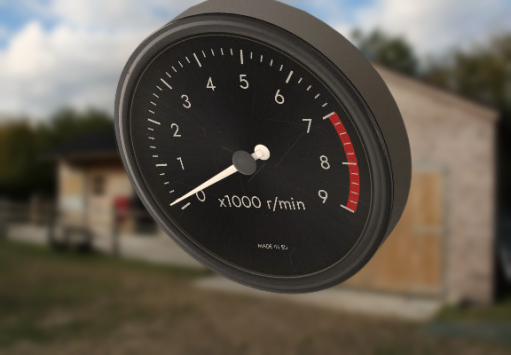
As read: {"value": 200, "unit": "rpm"}
